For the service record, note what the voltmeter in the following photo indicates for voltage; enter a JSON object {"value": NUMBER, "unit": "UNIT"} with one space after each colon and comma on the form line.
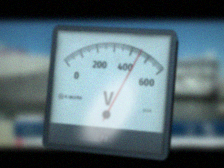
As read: {"value": 450, "unit": "V"}
